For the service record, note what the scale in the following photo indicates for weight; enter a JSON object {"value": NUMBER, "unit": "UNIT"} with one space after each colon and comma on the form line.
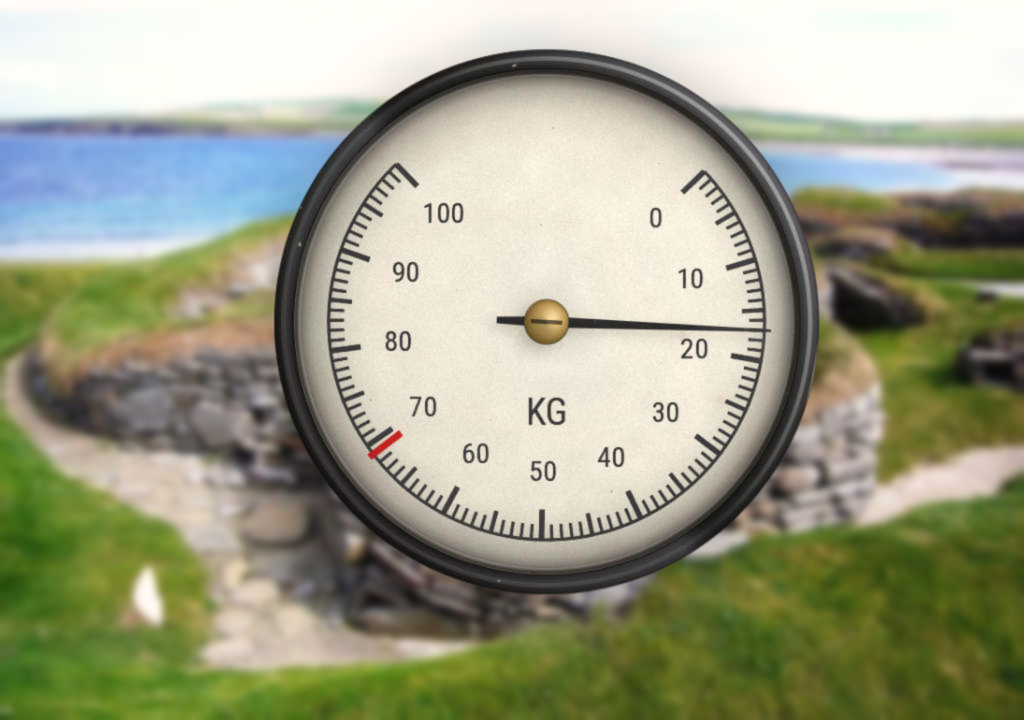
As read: {"value": 17, "unit": "kg"}
